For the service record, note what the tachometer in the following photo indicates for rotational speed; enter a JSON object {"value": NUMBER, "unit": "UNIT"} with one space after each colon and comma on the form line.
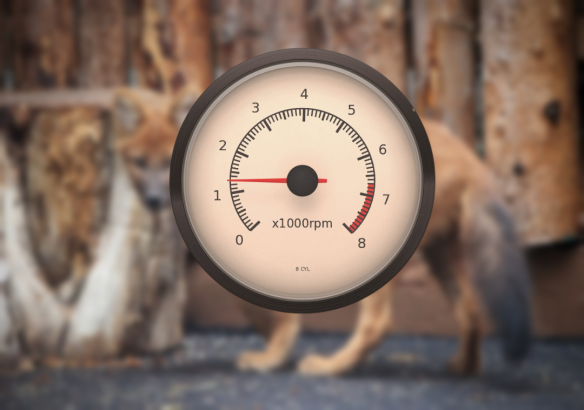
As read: {"value": 1300, "unit": "rpm"}
